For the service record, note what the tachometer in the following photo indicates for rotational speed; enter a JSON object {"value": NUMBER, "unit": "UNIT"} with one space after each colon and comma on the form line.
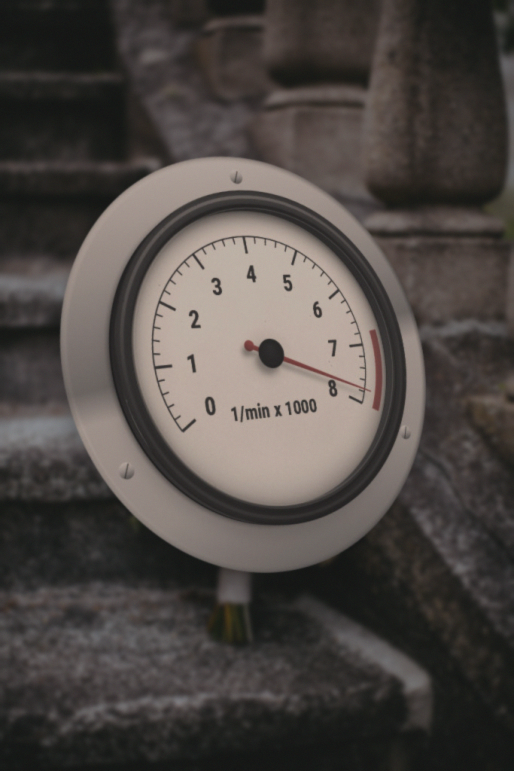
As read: {"value": 7800, "unit": "rpm"}
